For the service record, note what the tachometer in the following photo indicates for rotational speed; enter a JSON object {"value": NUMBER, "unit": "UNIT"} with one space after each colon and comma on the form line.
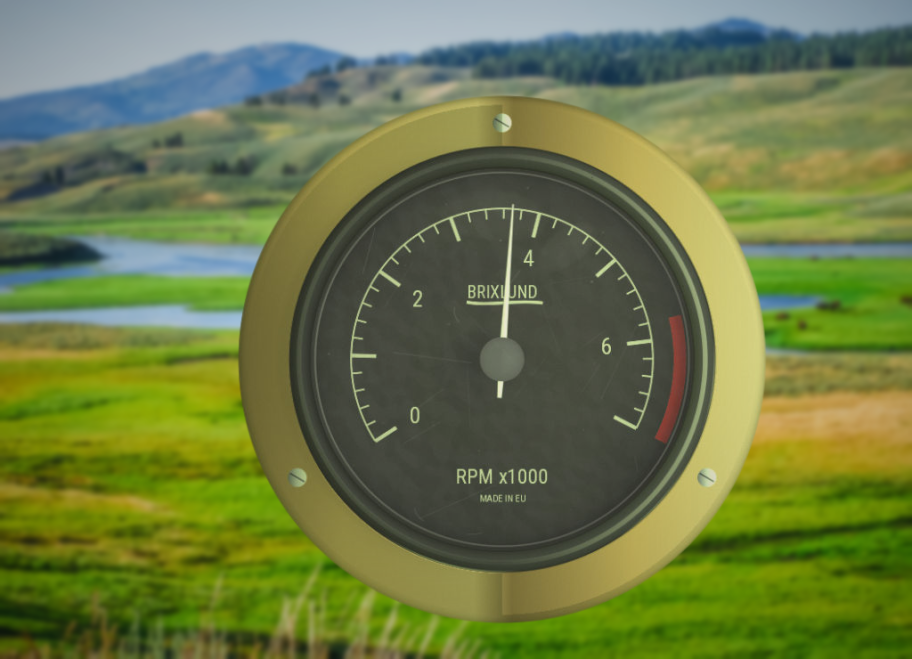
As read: {"value": 3700, "unit": "rpm"}
